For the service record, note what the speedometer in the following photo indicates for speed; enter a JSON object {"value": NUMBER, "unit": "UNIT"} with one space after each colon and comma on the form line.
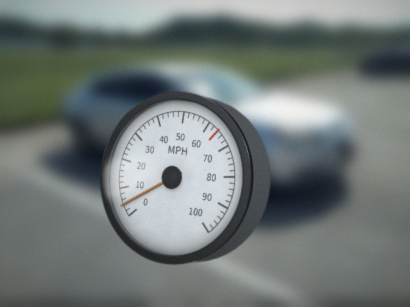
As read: {"value": 4, "unit": "mph"}
